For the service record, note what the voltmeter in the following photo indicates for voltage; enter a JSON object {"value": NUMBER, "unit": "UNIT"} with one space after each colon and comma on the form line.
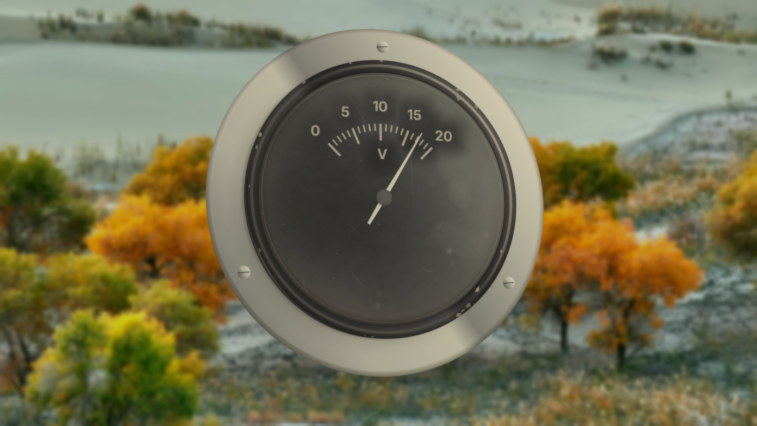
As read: {"value": 17, "unit": "V"}
